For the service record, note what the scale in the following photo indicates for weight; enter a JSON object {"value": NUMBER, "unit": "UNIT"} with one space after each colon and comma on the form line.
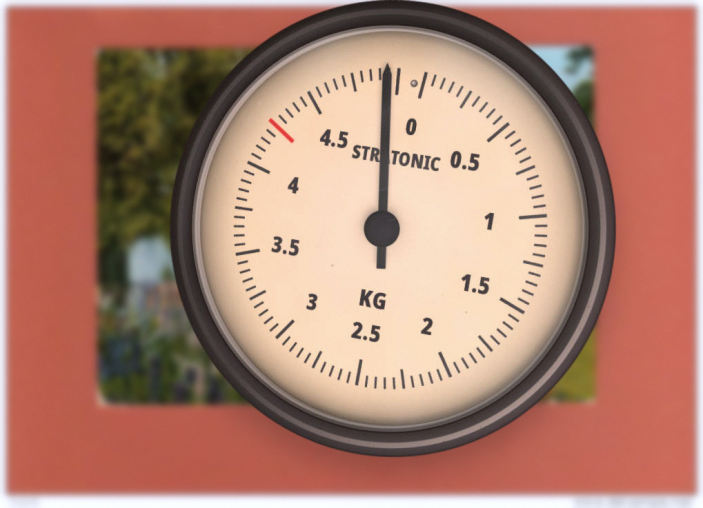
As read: {"value": 4.95, "unit": "kg"}
